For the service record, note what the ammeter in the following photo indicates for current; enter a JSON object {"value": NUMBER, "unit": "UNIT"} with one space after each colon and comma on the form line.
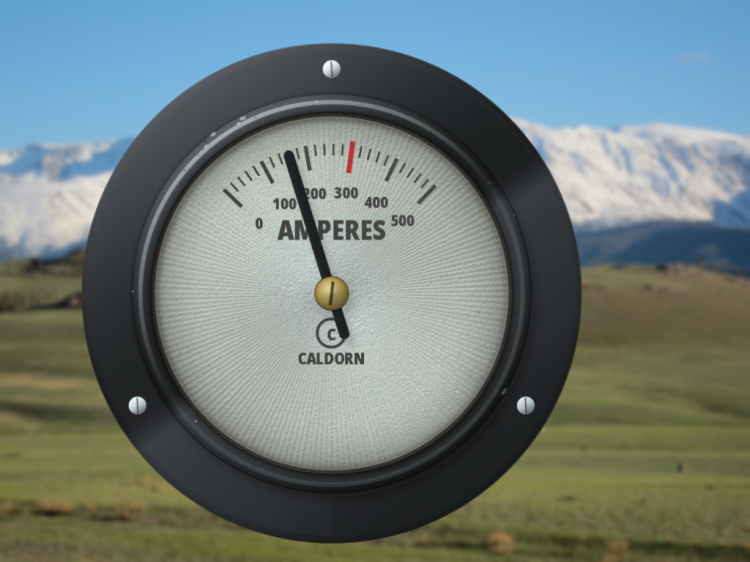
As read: {"value": 160, "unit": "A"}
